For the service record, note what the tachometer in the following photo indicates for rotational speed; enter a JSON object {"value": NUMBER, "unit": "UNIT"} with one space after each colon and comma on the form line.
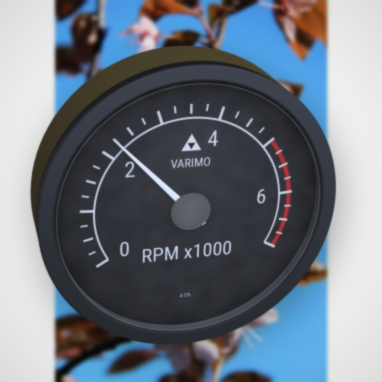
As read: {"value": 2250, "unit": "rpm"}
